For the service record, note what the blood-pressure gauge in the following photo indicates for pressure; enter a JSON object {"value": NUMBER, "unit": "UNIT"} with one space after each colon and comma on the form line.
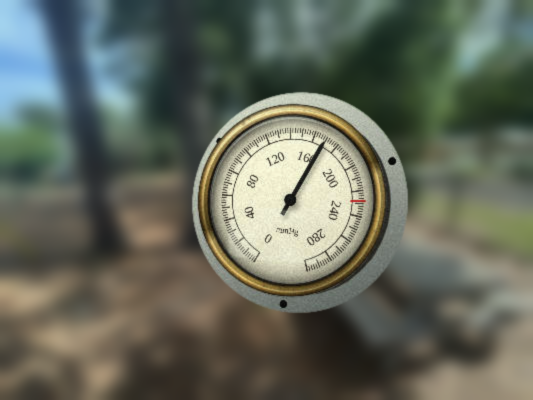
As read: {"value": 170, "unit": "mmHg"}
